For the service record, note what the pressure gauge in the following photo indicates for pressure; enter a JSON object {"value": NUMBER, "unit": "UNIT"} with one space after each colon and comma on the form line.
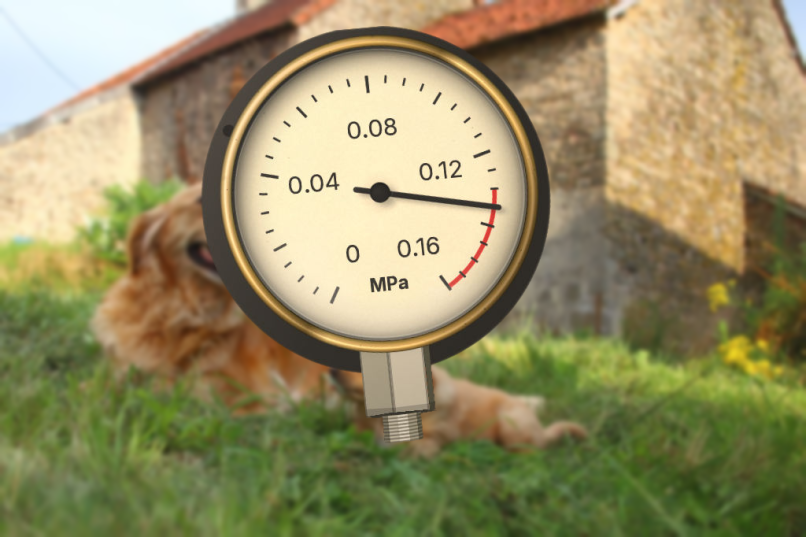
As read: {"value": 0.135, "unit": "MPa"}
